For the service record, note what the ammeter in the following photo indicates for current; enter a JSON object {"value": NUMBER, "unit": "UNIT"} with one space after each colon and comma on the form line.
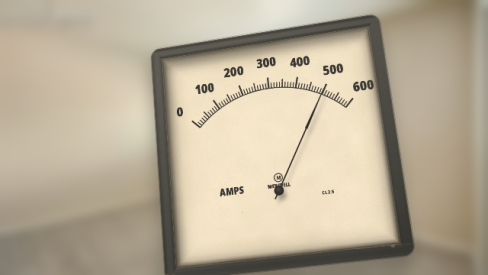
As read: {"value": 500, "unit": "A"}
